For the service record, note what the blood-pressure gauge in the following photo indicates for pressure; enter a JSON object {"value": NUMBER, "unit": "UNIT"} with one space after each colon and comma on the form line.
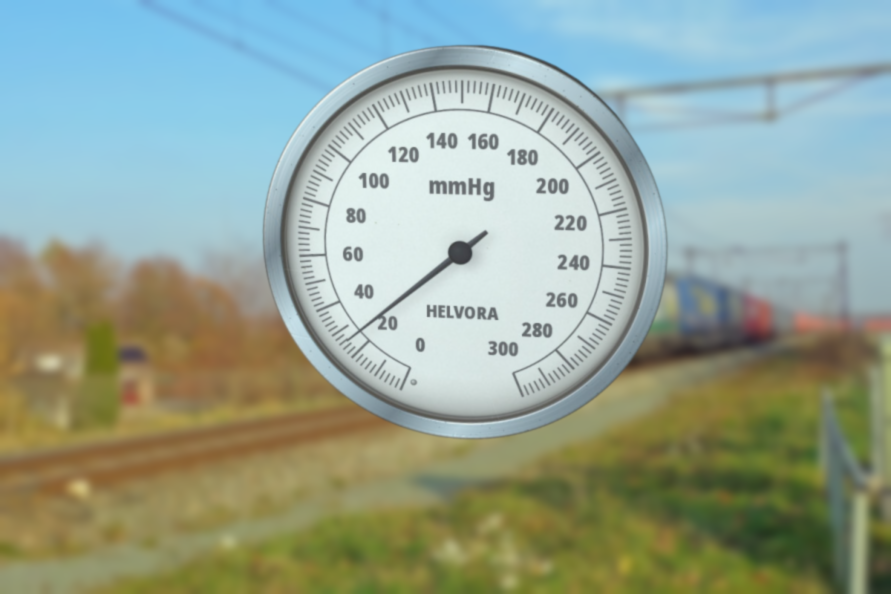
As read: {"value": 26, "unit": "mmHg"}
